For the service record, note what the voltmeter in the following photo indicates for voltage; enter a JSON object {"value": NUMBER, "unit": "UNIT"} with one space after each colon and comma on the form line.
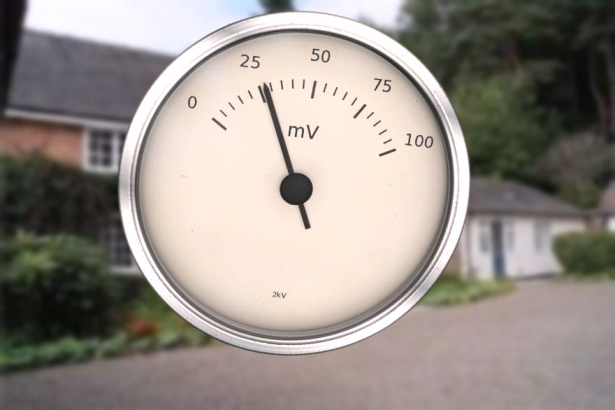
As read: {"value": 27.5, "unit": "mV"}
